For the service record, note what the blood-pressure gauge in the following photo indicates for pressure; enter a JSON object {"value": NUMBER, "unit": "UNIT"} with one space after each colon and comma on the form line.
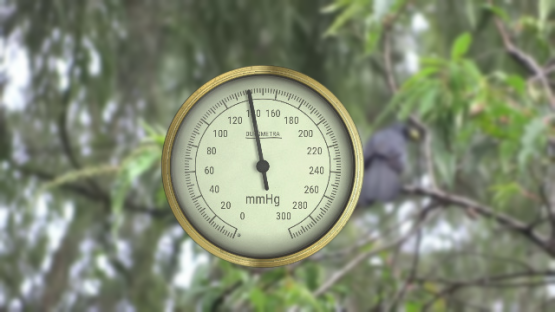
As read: {"value": 140, "unit": "mmHg"}
